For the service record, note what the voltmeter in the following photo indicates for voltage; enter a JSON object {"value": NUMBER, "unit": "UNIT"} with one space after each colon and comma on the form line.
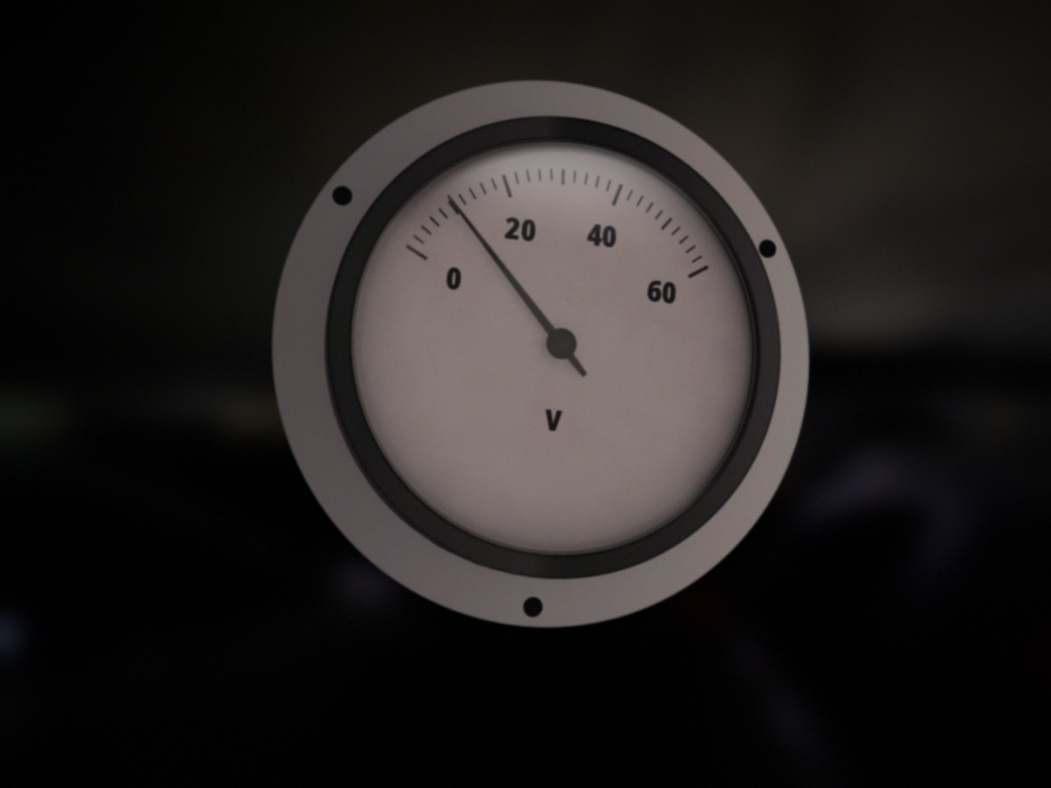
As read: {"value": 10, "unit": "V"}
